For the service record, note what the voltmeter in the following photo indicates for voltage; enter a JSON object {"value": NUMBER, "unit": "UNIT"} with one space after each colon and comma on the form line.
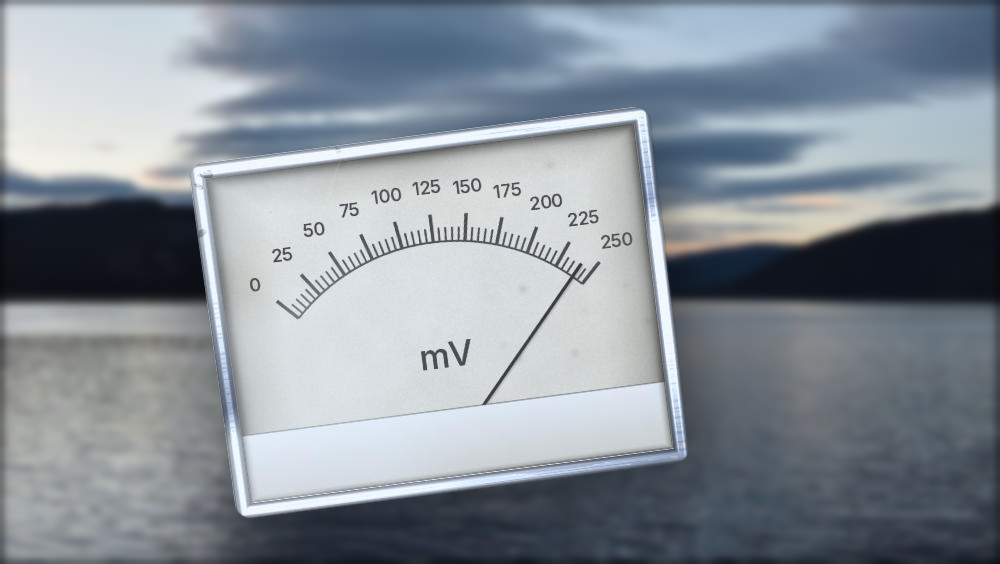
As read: {"value": 240, "unit": "mV"}
